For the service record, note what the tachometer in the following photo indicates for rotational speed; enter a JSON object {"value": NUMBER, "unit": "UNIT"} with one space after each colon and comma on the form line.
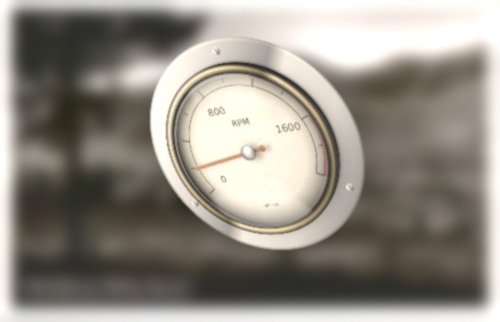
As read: {"value": 200, "unit": "rpm"}
